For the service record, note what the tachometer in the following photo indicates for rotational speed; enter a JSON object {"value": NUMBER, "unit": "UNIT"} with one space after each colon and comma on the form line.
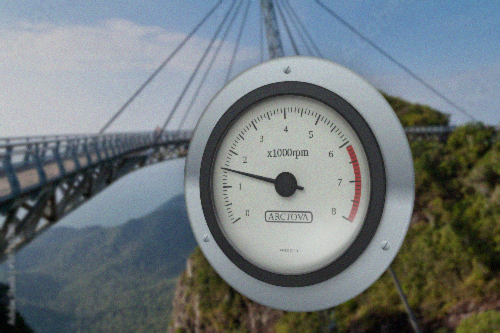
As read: {"value": 1500, "unit": "rpm"}
